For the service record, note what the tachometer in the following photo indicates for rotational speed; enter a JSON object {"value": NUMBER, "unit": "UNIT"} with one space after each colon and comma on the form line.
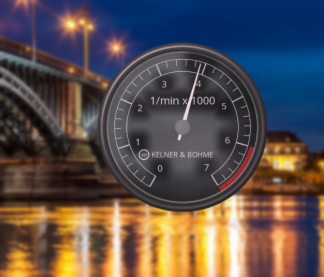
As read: {"value": 3900, "unit": "rpm"}
